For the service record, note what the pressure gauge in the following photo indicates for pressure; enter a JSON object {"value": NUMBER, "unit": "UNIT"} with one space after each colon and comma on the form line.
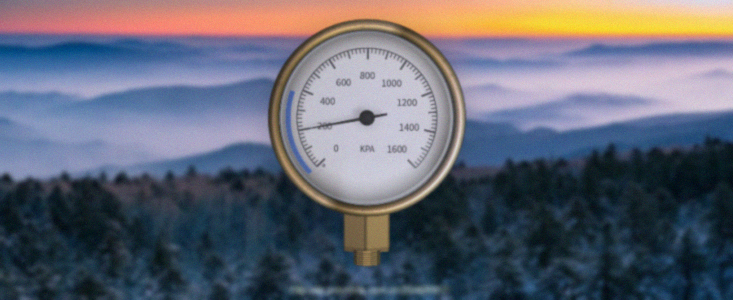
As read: {"value": 200, "unit": "kPa"}
